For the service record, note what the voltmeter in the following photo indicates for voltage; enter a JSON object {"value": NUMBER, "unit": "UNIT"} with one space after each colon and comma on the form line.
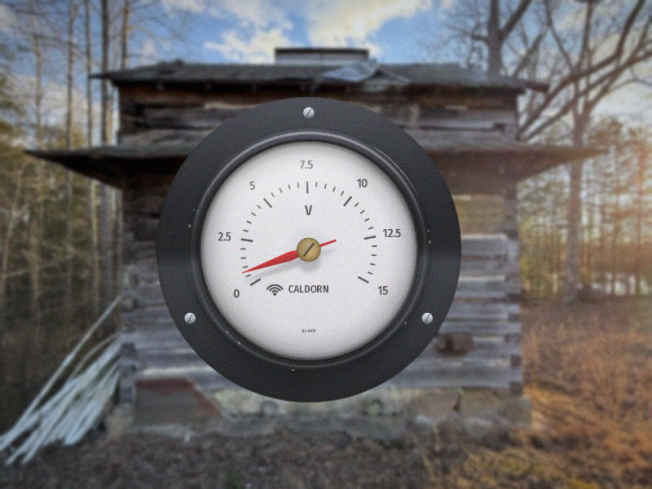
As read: {"value": 0.75, "unit": "V"}
